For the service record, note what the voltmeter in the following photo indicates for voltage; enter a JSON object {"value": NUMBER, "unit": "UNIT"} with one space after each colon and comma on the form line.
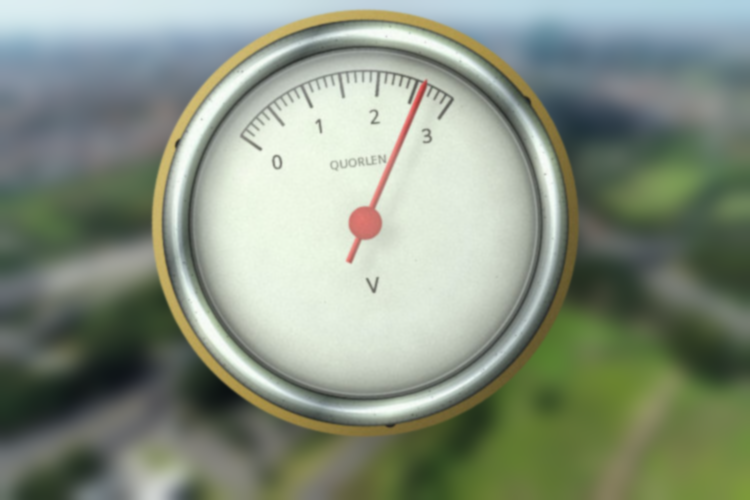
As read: {"value": 2.6, "unit": "V"}
